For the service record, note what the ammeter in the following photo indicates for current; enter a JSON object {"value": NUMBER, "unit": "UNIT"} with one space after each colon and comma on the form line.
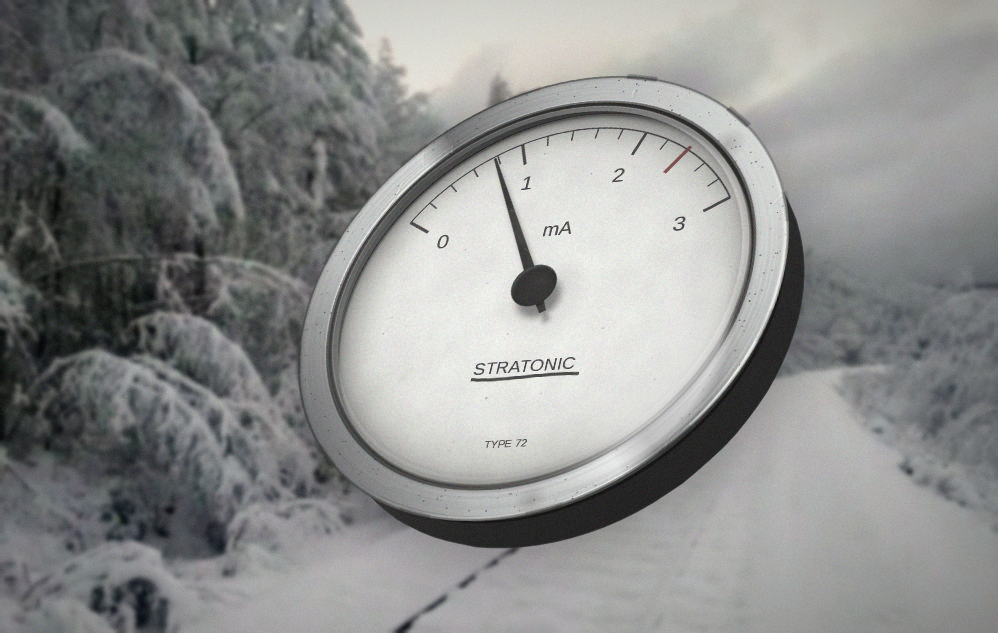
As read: {"value": 0.8, "unit": "mA"}
